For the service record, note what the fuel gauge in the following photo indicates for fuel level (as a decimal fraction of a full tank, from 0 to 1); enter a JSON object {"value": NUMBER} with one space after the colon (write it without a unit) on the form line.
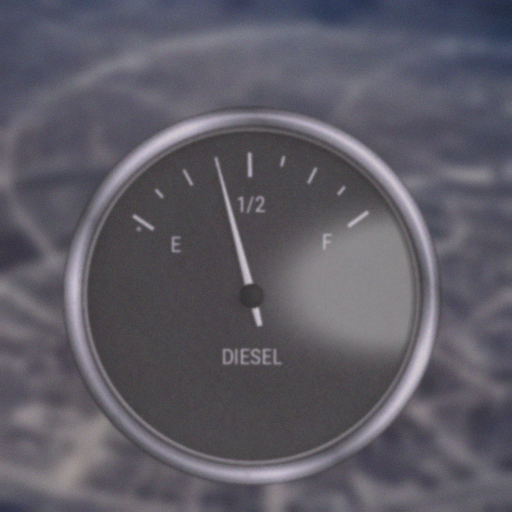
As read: {"value": 0.375}
